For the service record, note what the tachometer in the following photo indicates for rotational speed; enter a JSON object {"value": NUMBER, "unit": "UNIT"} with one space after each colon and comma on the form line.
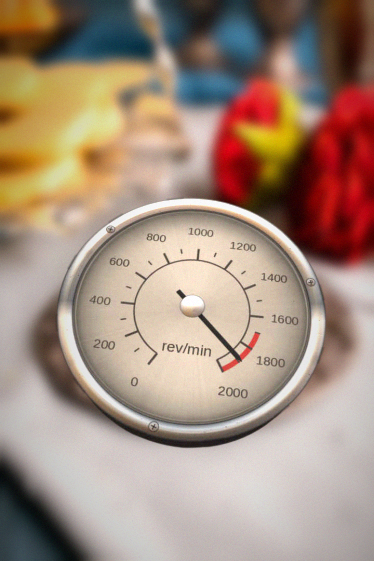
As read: {"value": 1900, "unit": "rpm"}
